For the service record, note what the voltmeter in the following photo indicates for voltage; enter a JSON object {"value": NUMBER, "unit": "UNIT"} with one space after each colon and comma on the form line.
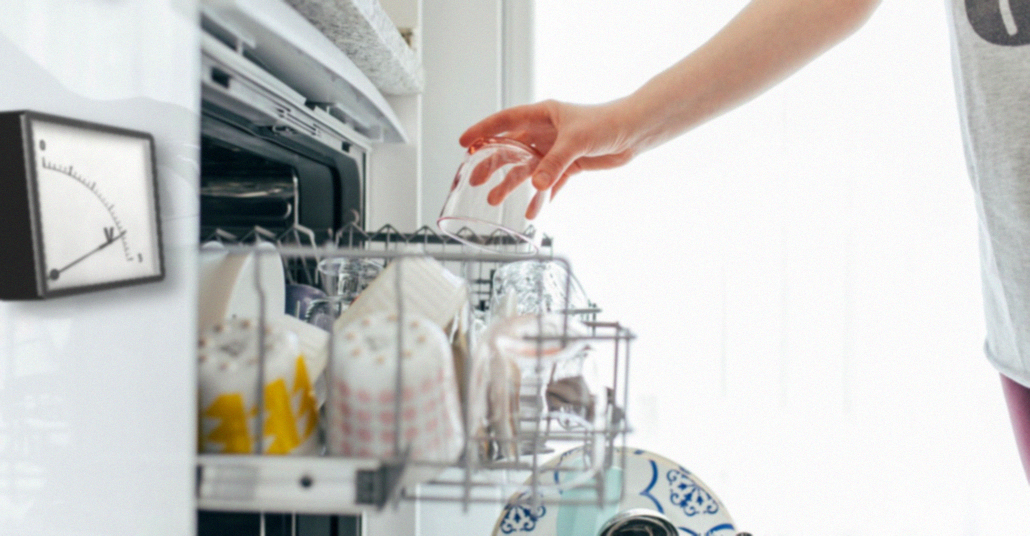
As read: {"value": 4, "unit": "V"}
